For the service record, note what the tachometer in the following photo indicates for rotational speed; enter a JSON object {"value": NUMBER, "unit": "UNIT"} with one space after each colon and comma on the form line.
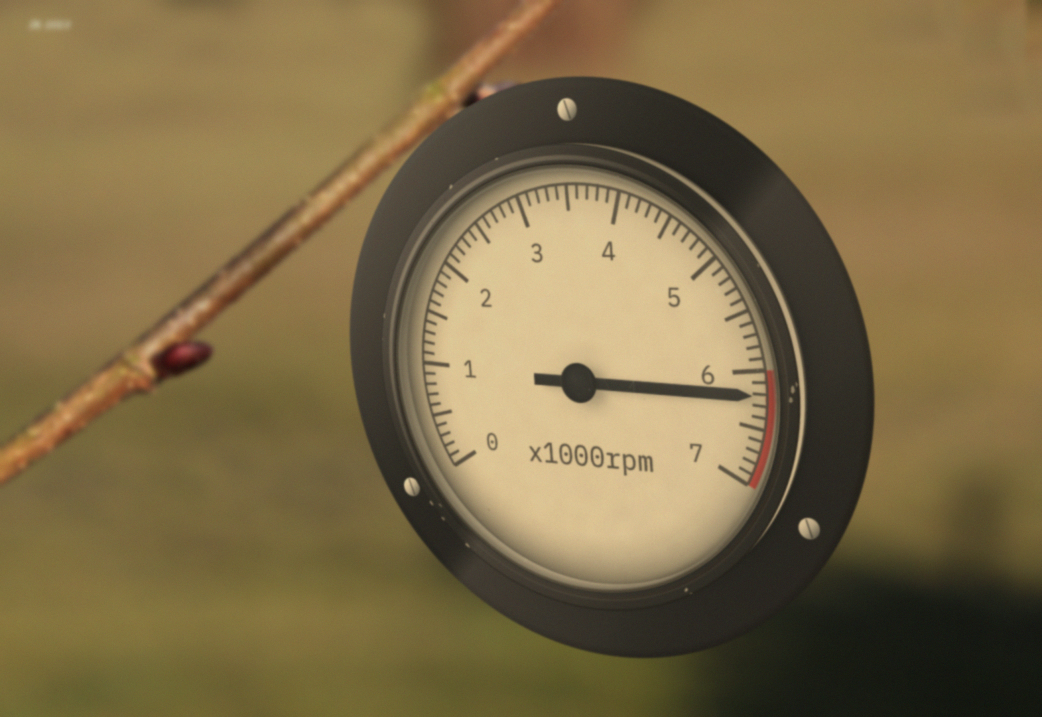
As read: {"value": 6200, "unit": "rpm"}
